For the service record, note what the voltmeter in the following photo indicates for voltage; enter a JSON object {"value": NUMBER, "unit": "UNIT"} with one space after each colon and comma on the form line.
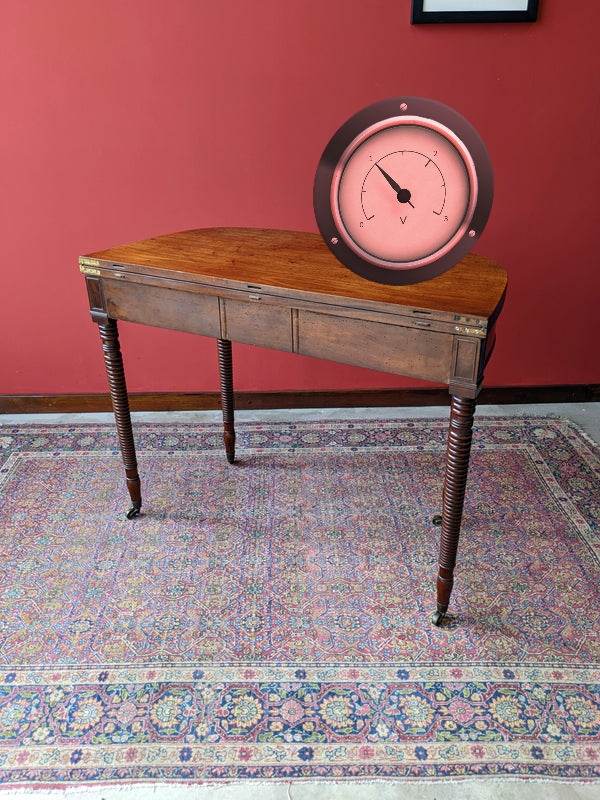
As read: {"value": 1, "unit": "V"}
